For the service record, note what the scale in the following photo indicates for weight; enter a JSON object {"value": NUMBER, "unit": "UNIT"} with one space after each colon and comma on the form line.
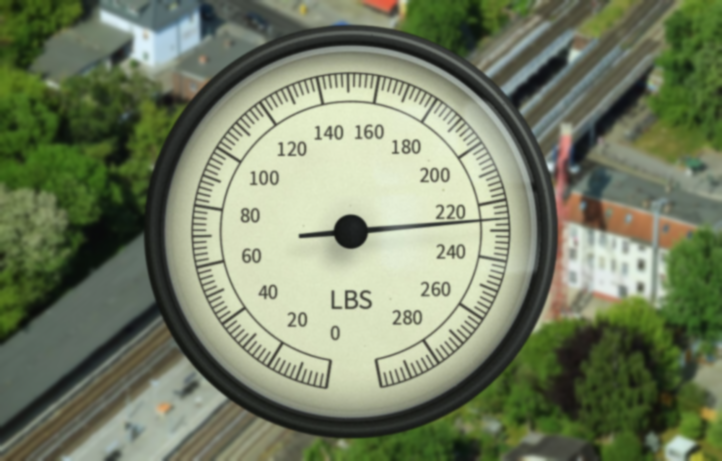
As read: {"value": 226, "unit": "lb"}
